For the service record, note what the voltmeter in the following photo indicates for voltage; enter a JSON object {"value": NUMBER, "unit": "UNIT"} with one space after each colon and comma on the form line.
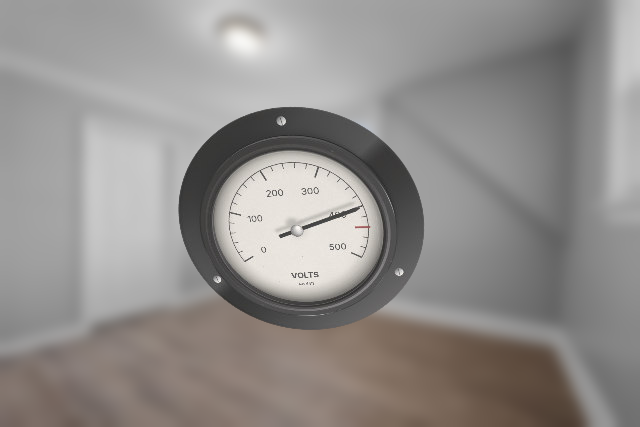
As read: {"value": 400, "unit": "V"}
